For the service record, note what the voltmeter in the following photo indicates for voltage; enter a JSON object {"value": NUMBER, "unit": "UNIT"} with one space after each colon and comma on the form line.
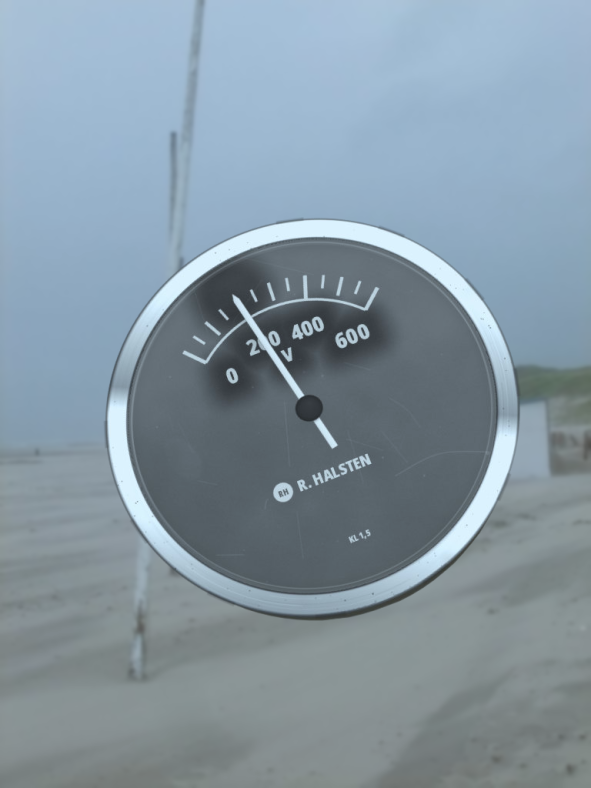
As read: {"value": 200, "unit": "V"}
